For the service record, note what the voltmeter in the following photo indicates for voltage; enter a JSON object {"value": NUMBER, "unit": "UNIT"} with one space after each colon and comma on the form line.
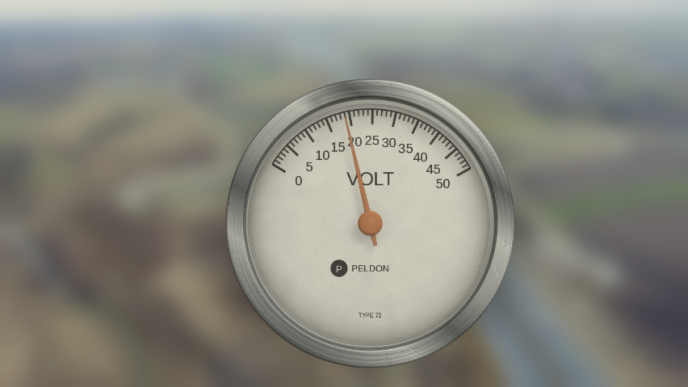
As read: {"value": 19, "unit": "V"}
